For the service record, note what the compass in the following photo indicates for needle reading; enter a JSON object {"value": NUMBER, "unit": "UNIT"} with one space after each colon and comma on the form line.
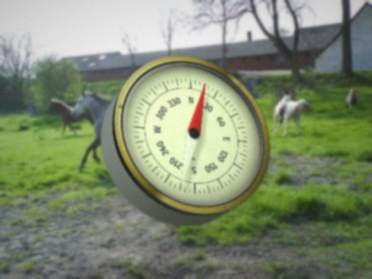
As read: {"value": 15, "unit": "°"}
